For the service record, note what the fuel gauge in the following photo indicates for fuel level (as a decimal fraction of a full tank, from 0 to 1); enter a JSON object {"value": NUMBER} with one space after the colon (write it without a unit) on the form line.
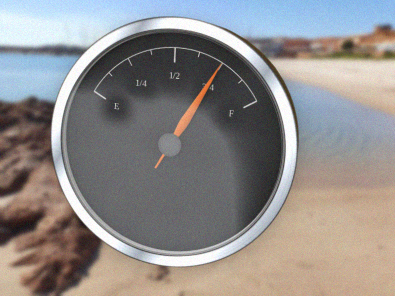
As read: {"value": 0.75}
